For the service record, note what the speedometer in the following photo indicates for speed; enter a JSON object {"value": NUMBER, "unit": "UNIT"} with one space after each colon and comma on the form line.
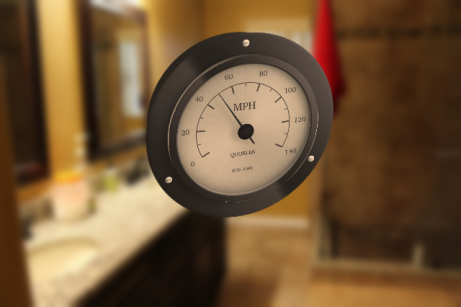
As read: {"value": 50, "unit": "mph"}
